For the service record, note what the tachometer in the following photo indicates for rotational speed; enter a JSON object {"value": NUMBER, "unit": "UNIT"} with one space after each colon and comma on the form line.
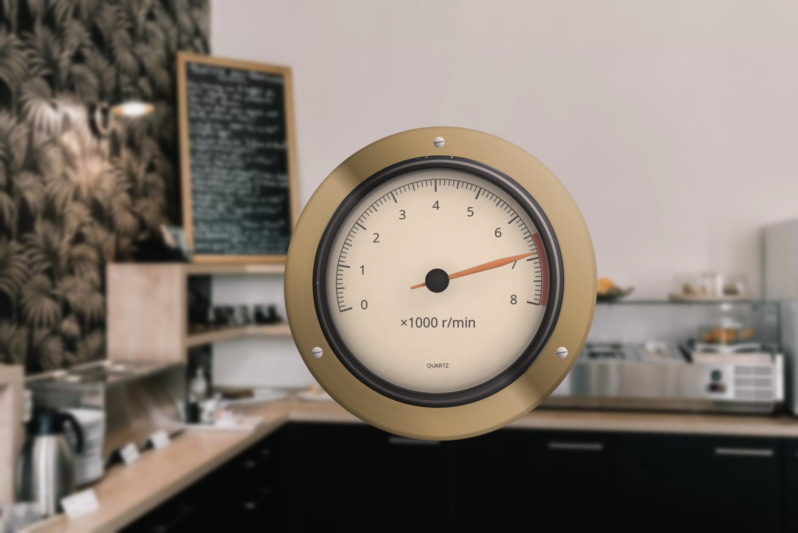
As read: {"value": 6900, "unit": "rpm"}
